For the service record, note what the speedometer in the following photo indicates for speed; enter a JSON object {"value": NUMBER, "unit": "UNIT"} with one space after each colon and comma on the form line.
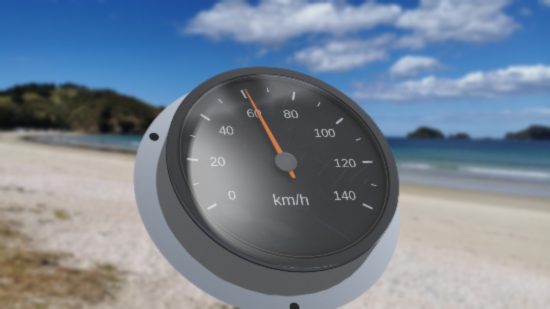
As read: {"value": 60, "unit": "km/h"}
